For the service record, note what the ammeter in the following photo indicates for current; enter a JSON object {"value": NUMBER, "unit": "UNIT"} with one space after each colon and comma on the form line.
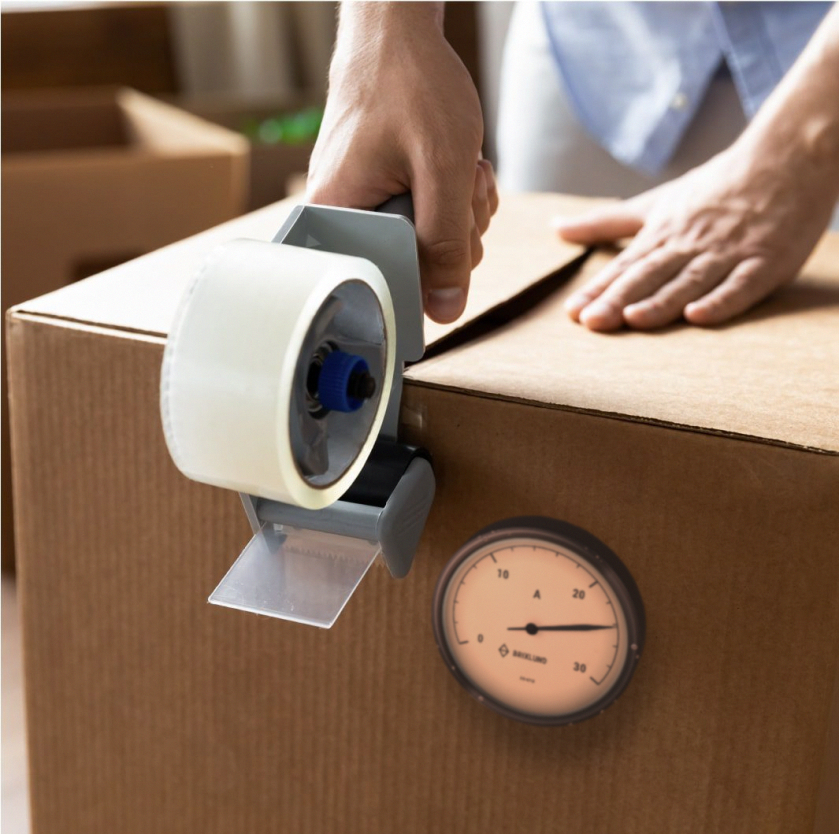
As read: {"value": 24, "unit": "A"}
